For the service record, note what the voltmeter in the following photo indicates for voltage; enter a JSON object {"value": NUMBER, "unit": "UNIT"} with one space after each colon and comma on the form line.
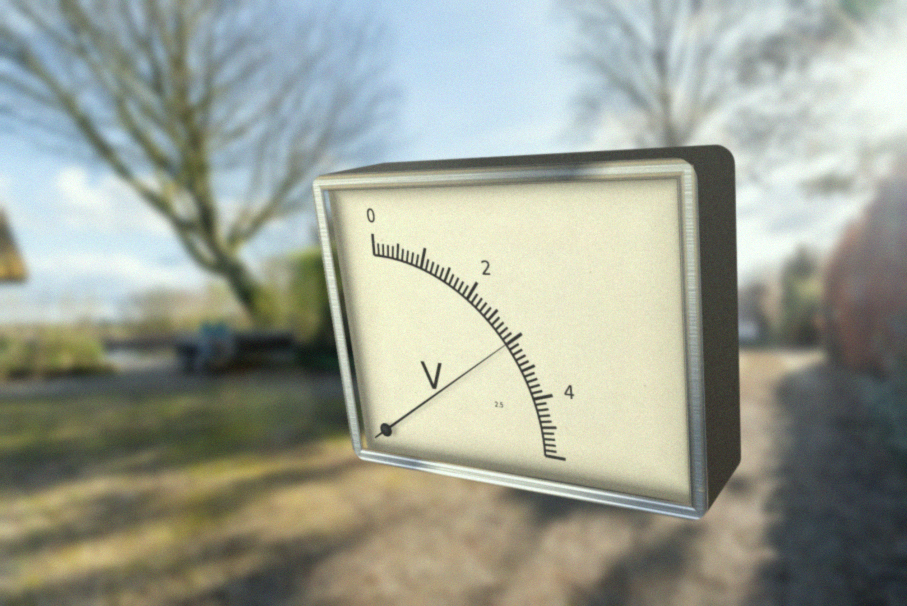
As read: {"value": 3, "unit": "V"}
